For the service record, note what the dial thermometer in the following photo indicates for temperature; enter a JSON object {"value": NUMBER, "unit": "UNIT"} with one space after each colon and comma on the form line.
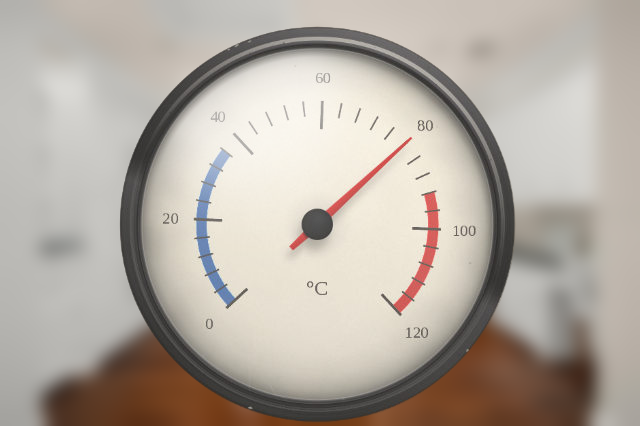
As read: {"value": 80, "unit": "°C"}
